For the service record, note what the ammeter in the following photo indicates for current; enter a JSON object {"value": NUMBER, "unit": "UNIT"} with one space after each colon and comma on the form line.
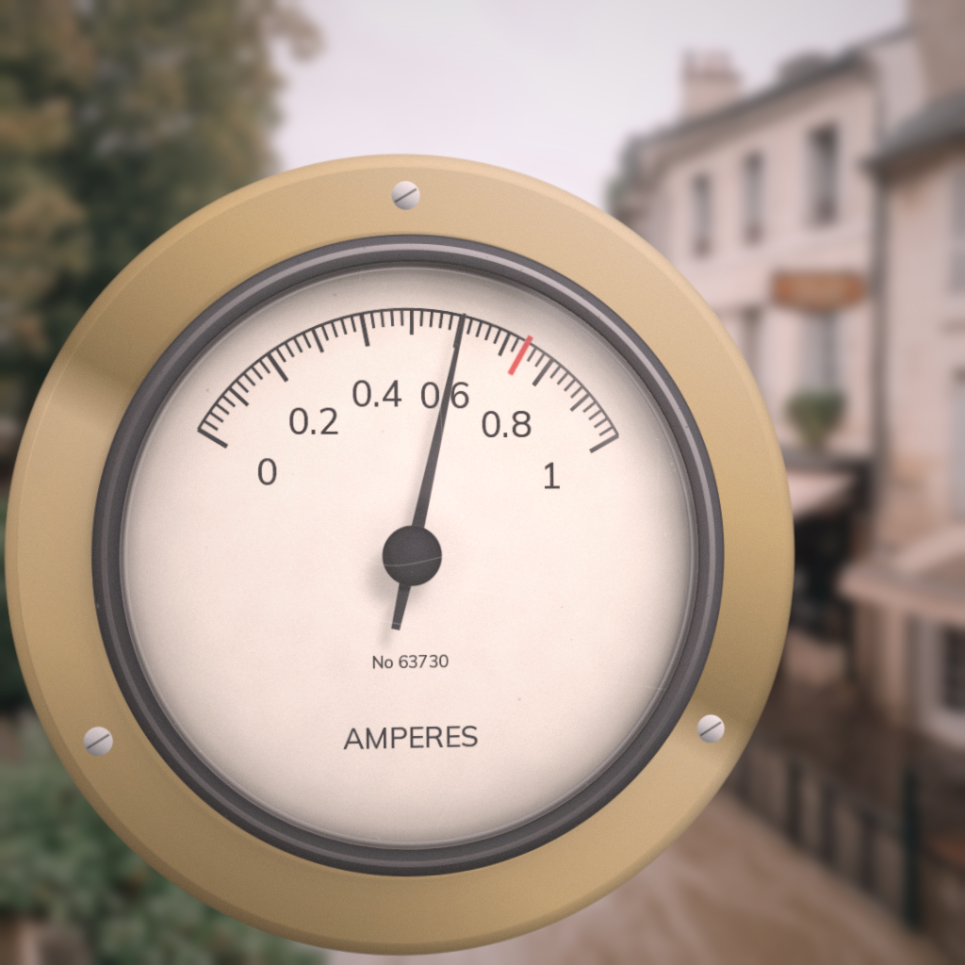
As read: {"value": 0.6, "unit": "A"}
